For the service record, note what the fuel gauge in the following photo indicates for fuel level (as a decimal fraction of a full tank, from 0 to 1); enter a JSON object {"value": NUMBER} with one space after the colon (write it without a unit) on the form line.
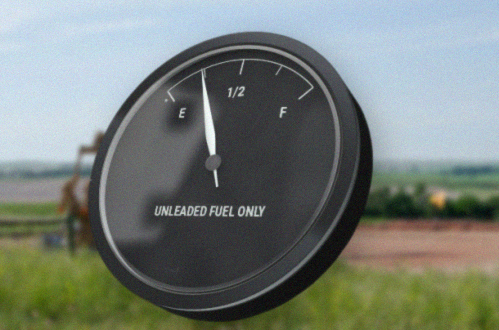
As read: {"value": 0.25}
